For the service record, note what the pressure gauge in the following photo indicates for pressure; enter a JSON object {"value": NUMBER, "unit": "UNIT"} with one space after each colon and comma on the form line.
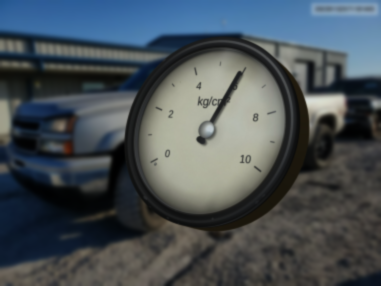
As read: {"value": 6, "unit": "kg/cm²"}
